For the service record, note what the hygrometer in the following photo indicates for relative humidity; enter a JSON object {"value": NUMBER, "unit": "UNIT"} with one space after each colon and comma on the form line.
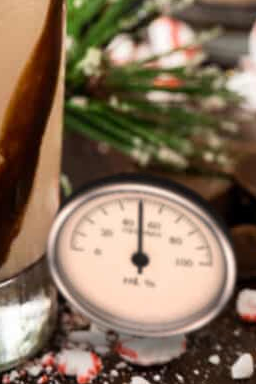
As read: {"value": 50, "unit": "%"}
